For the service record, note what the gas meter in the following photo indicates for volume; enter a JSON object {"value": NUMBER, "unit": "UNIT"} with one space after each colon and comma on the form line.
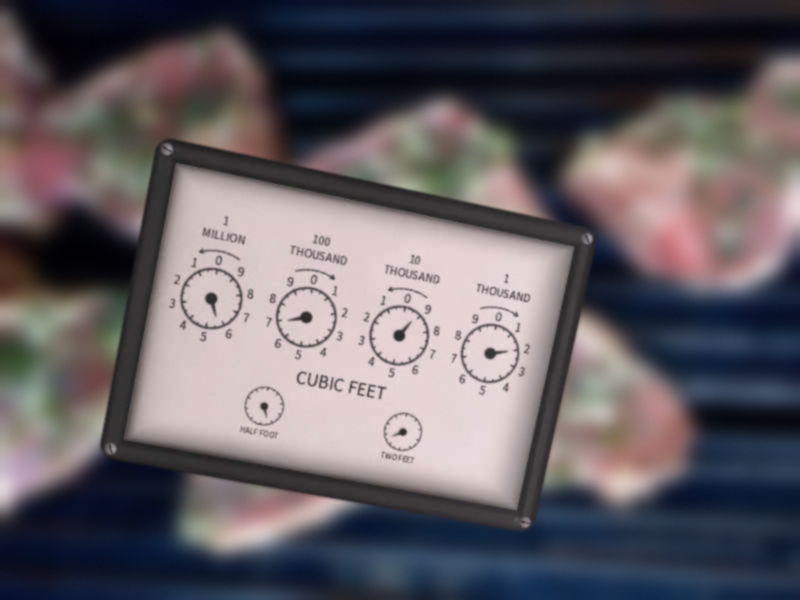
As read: {"value": 569200, "unit": "ft³"}
